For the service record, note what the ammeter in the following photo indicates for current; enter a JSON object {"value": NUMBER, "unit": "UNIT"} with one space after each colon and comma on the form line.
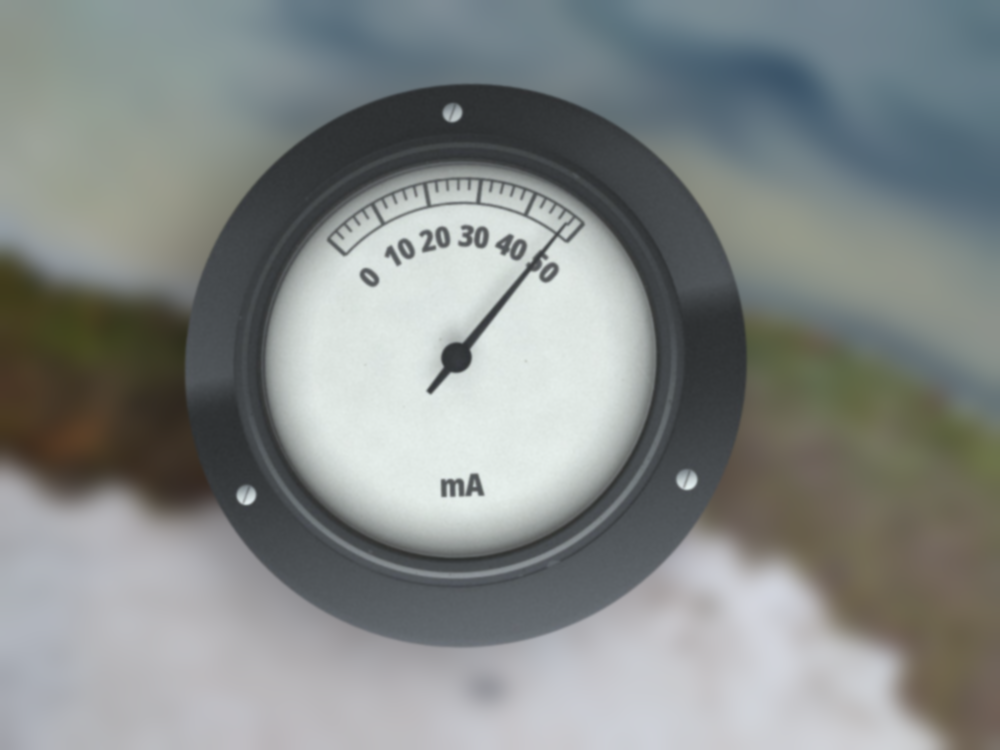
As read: {"value": 48, "unit": "mA"}
